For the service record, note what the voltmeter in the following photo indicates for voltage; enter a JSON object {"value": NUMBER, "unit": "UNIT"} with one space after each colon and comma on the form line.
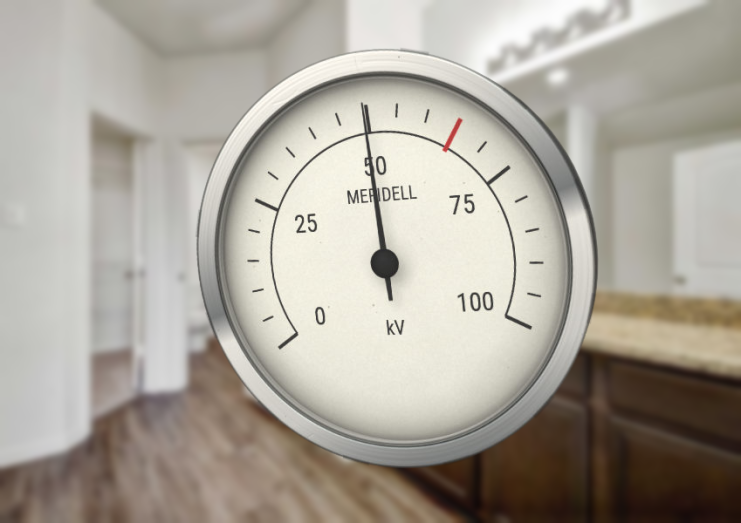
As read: {"value": 50, "unit": "kV"}
